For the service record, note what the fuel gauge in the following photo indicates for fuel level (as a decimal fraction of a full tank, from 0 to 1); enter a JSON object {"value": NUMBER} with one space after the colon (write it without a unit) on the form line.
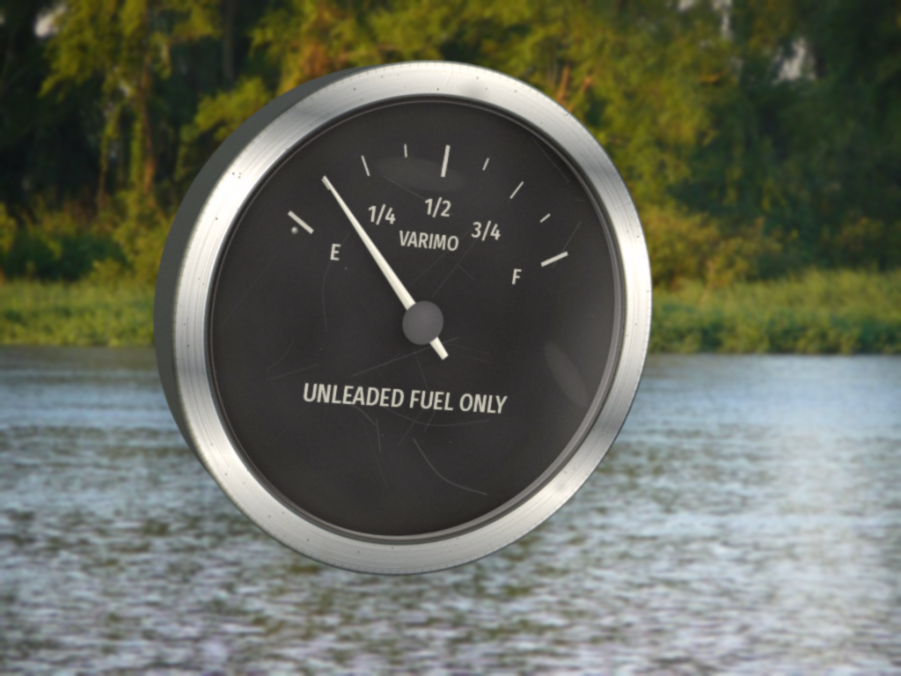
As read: {"value": 0.125}
